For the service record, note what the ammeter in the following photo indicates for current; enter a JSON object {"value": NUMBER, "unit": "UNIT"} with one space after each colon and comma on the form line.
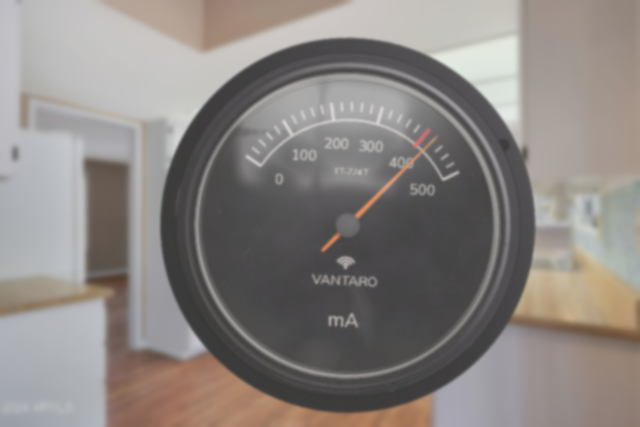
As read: {"value": 420, "unit": "mA"}
